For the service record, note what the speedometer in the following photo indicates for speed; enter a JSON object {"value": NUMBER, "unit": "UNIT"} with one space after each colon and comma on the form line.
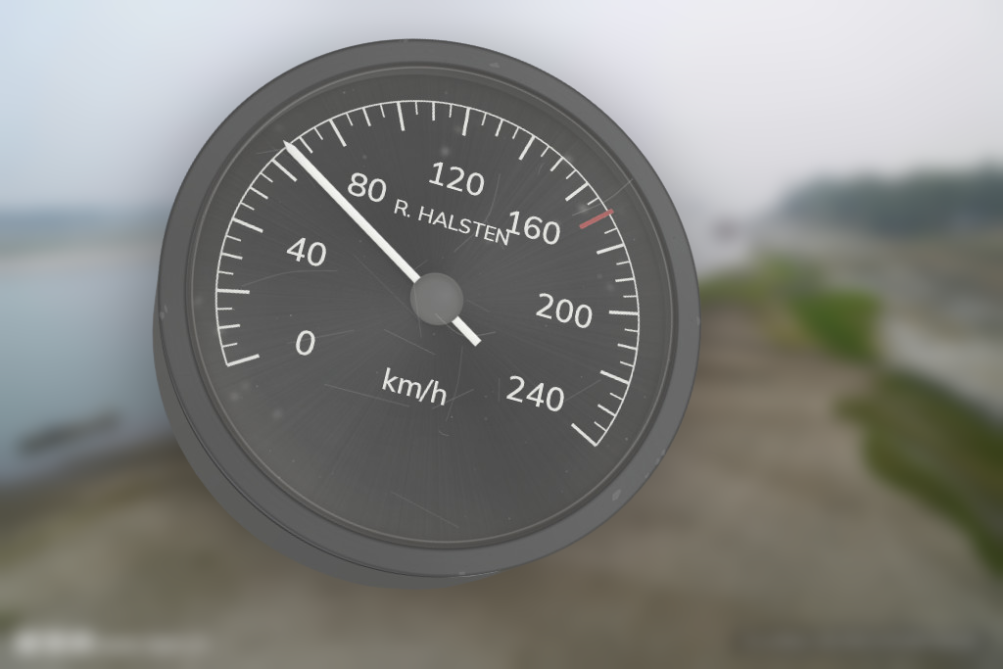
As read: {"value": 65, "unit": "km/h"}
